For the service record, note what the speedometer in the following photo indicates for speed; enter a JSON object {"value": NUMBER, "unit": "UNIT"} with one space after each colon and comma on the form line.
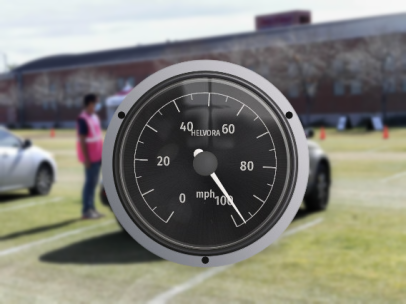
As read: {"value": 97.5, "unit": "mph"}
